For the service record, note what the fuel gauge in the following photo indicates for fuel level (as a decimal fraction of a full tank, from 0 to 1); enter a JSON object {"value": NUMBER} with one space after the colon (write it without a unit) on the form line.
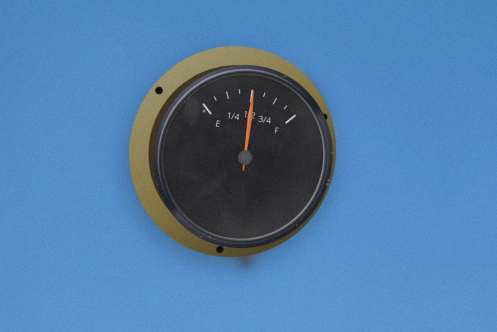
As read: {"value": 0.5}
